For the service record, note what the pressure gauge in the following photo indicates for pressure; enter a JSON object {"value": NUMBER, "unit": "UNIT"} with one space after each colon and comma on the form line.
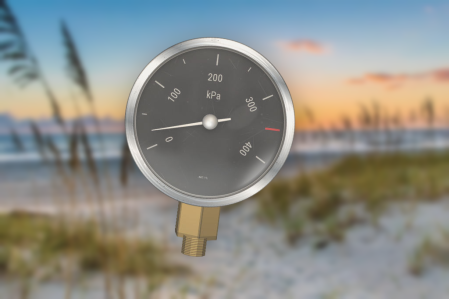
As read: {"value": 25, "unit": "kPa"}
